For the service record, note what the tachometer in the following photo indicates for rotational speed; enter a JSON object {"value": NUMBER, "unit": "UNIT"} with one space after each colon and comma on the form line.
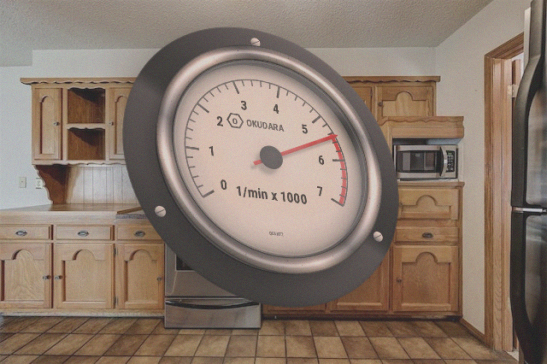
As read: {"value": 5500, "unit": "rpm"}
